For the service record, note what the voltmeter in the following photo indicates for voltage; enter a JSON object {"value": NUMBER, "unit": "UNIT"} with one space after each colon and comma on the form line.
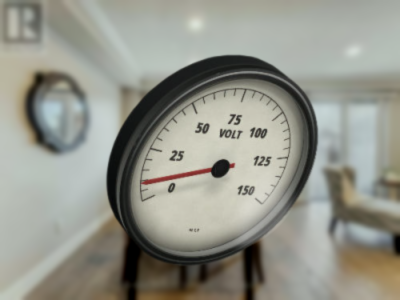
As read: {"value": 10, "unit": "V"}
